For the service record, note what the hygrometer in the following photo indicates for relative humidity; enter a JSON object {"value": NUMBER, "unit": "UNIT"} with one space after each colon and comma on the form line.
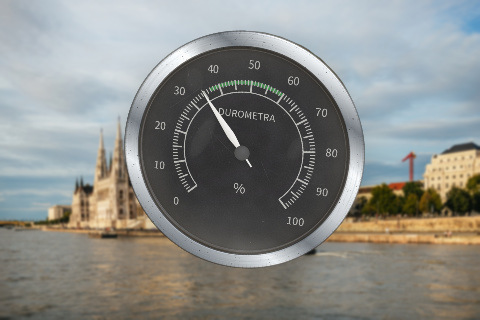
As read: {"value": 35, "unit": "%"}
